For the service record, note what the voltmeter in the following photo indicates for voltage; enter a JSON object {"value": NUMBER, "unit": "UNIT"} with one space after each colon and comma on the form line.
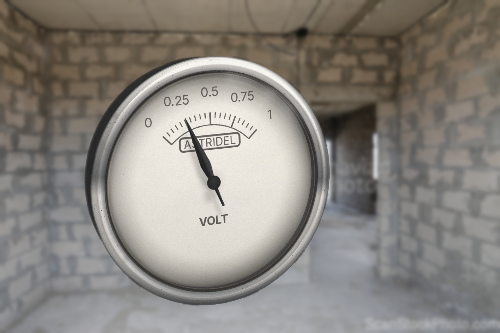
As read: {"value": 0.25, "unit": "V"}
